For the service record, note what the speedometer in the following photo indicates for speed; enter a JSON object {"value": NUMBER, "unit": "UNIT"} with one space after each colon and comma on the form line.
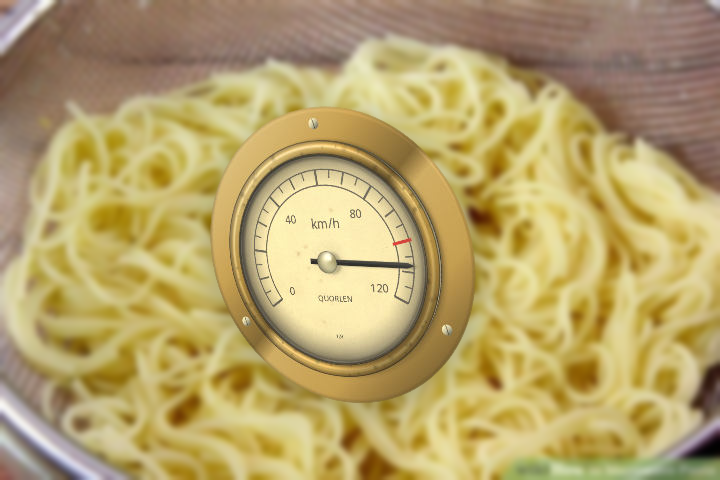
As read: {"value": 107.5, "unit": "km/h"}
